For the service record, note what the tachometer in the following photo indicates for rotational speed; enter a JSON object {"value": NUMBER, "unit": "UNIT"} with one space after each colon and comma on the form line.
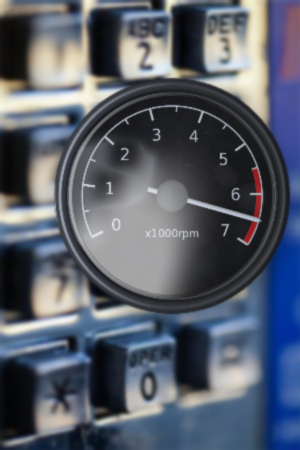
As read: {"value": 6500, "unit": "rpm"}
